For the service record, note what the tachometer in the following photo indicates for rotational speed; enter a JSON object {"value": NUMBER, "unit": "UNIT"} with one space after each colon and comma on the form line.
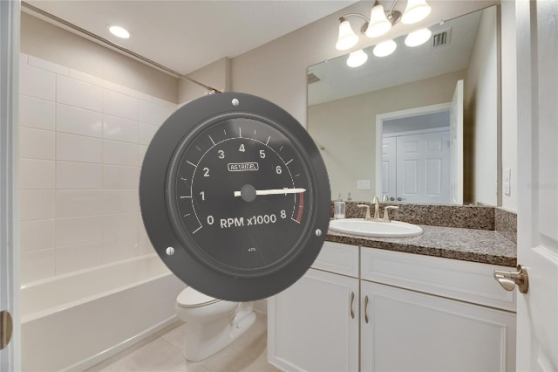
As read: {"value": 7000, "unit": "rpm"}
